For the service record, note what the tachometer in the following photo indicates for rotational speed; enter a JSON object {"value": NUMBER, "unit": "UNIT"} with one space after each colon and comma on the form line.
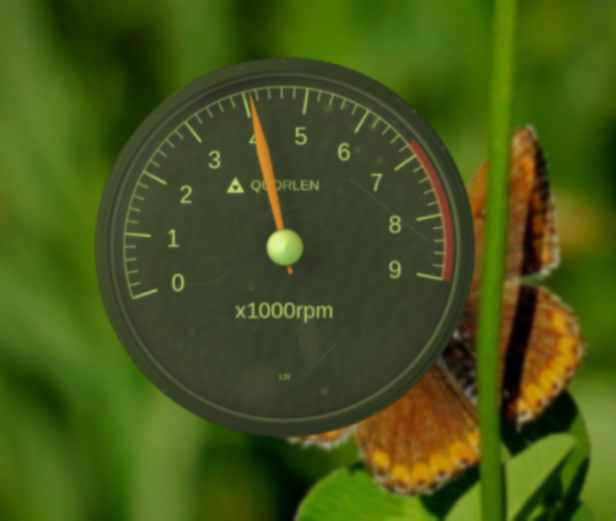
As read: {"value": 4100, "unit": "rpm"}
